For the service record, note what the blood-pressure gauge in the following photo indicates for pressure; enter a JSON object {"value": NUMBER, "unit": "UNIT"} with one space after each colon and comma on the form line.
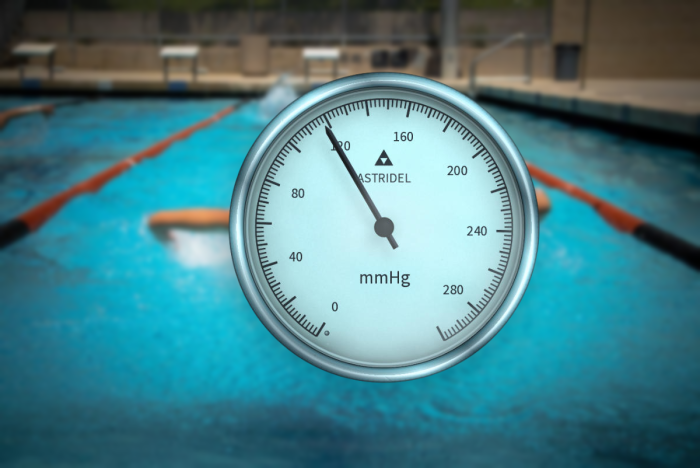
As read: {"value": 118, "unit": "mmHg"}
